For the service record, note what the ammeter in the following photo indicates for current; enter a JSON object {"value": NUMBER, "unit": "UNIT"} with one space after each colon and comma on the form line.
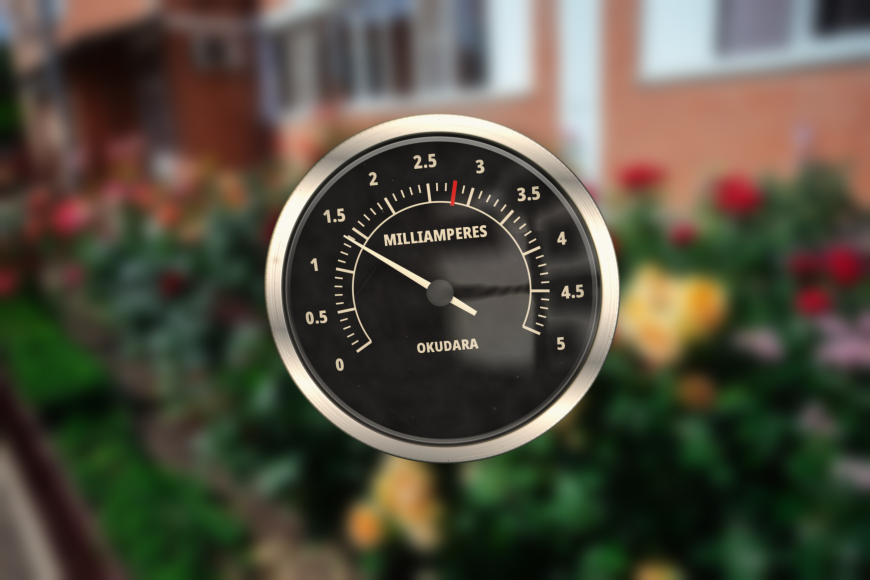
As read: {"value": 1.4, "unit": "mA"}
